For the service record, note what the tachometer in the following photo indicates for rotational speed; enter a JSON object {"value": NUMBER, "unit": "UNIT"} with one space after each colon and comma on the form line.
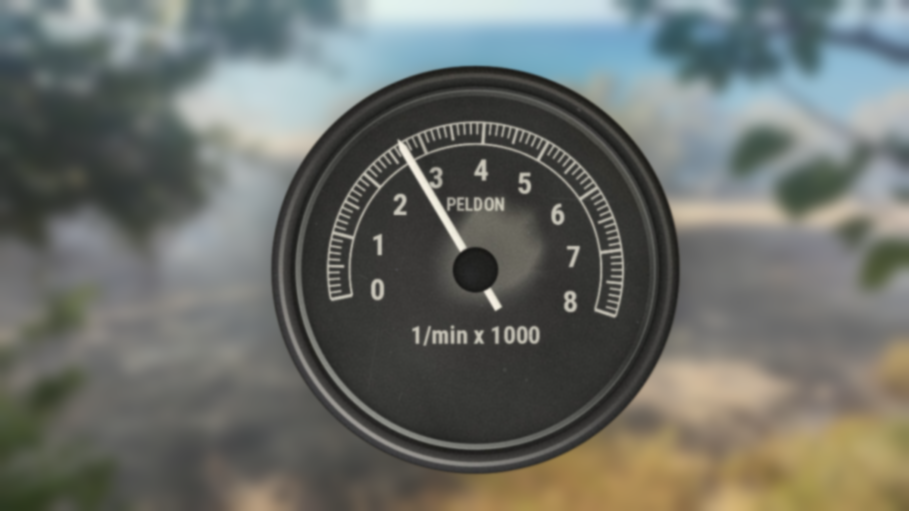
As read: {"value": 2700, "unit": "rpm"}
